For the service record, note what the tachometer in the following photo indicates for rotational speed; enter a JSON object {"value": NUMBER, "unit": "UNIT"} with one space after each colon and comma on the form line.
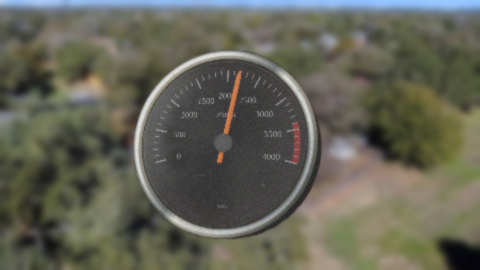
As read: {"value": 2200, "unit": "rpm"}
